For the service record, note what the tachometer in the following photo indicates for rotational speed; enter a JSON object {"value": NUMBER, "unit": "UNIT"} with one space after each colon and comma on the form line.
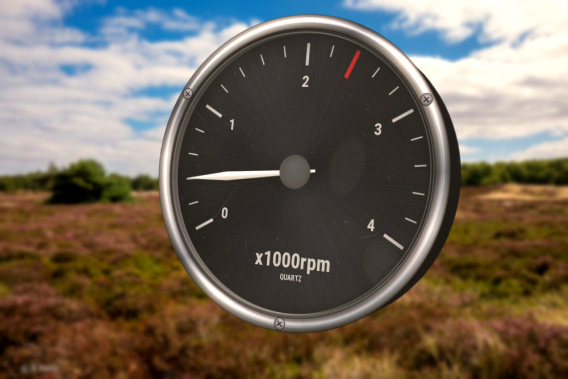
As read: {"value": 400, "unit": "rpm"}
